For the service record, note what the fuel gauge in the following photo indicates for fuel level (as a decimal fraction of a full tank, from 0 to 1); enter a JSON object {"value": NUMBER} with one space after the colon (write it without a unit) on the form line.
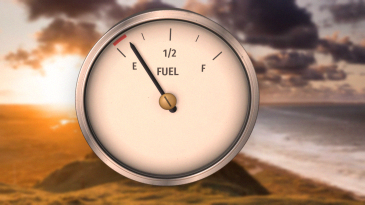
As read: {"value": 0.125}
